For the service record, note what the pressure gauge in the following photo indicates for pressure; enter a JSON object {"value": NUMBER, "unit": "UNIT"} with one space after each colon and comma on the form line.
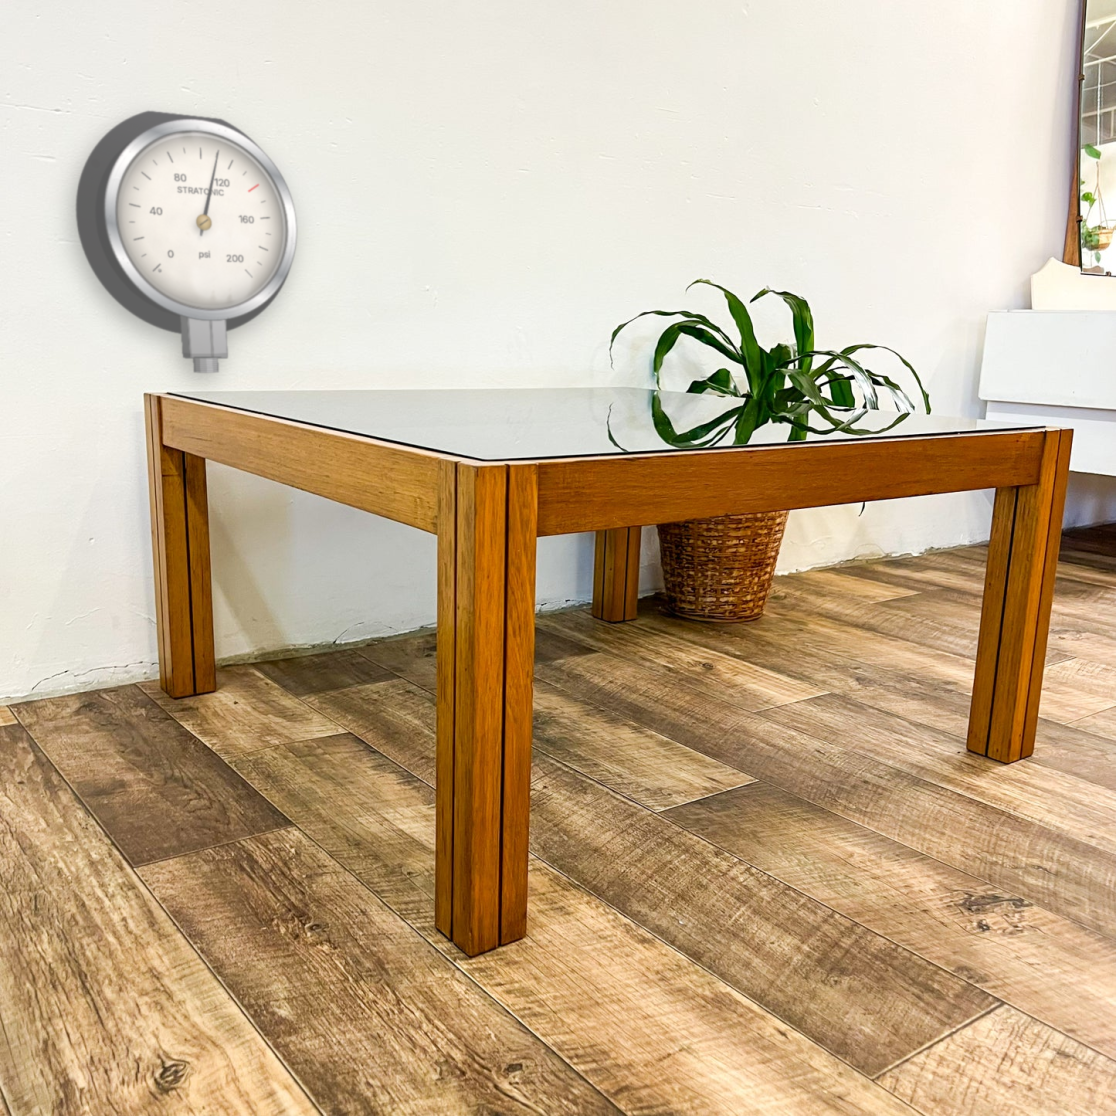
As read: {"value": 110, "unit": "psi"}
